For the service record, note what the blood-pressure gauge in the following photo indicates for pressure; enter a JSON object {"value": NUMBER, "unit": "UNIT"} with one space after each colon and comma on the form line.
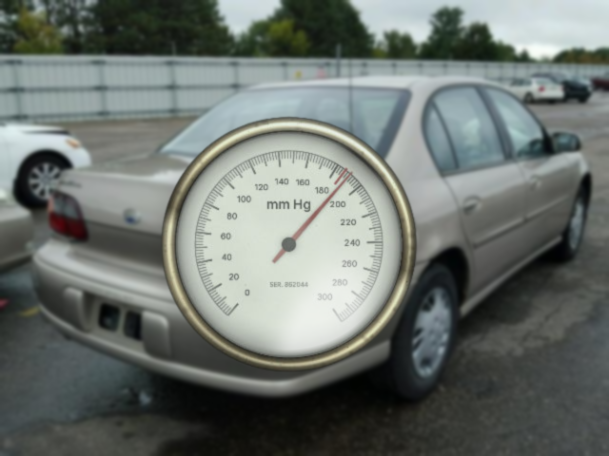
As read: {"value": 190, "unit": "mmHg"}
